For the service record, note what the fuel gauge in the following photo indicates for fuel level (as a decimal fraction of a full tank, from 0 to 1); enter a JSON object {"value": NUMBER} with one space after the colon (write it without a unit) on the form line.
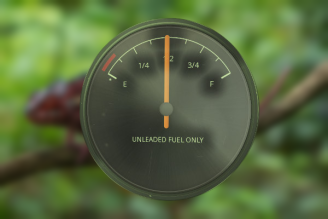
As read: {"value": 0.5}
